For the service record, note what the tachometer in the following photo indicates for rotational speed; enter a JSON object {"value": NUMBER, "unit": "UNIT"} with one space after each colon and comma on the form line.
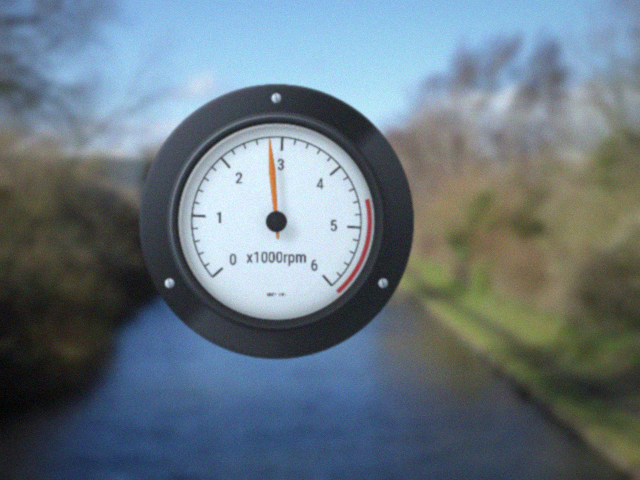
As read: {"value": 2800, "unit": "rpm"}
